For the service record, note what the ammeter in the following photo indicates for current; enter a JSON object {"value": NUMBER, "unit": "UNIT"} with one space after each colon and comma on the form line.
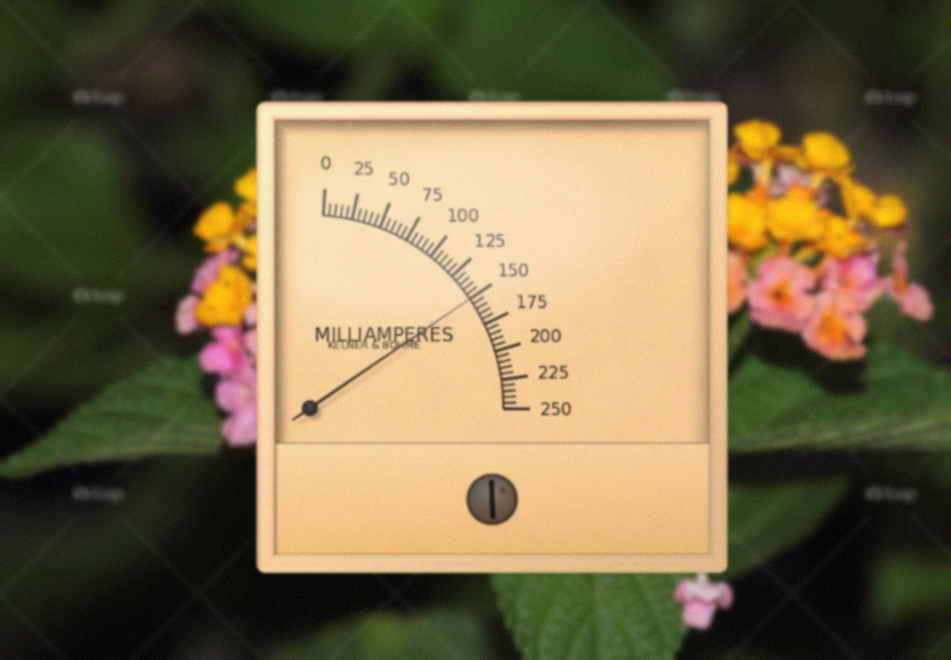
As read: {"value": 150, "unit": "mA"}
